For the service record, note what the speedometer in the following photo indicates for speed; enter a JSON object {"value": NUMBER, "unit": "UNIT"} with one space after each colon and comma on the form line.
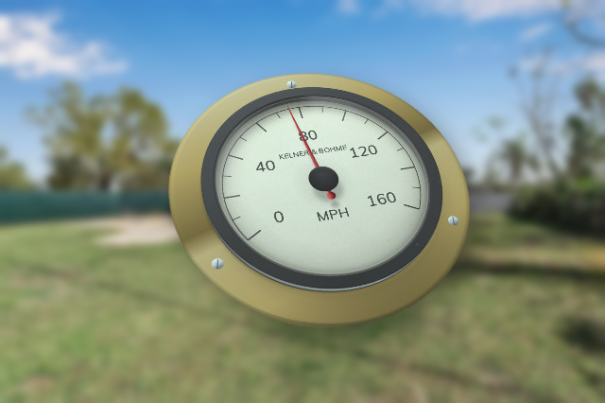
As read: {"value": 75, "unit": "mph"}
